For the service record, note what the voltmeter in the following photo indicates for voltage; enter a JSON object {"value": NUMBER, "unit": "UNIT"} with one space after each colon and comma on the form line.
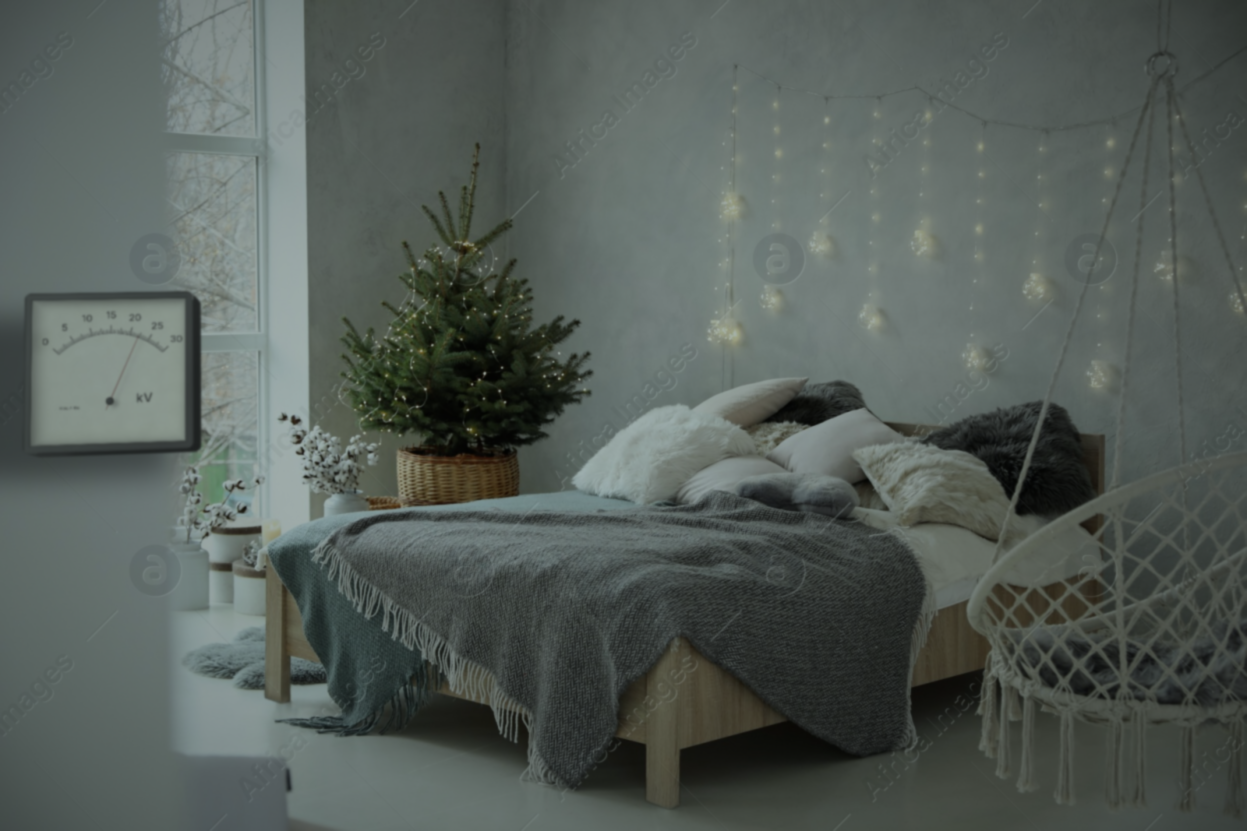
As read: {"value": 22.5, "unit": "kV"}
